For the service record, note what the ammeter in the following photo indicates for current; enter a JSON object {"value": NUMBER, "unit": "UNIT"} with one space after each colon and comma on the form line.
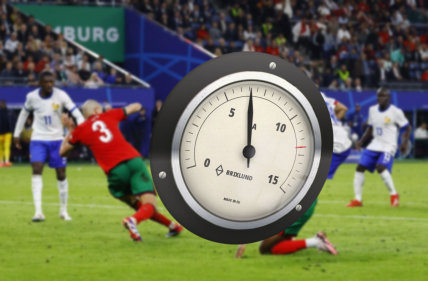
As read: {"value": 6.5, "unit": "A"}
